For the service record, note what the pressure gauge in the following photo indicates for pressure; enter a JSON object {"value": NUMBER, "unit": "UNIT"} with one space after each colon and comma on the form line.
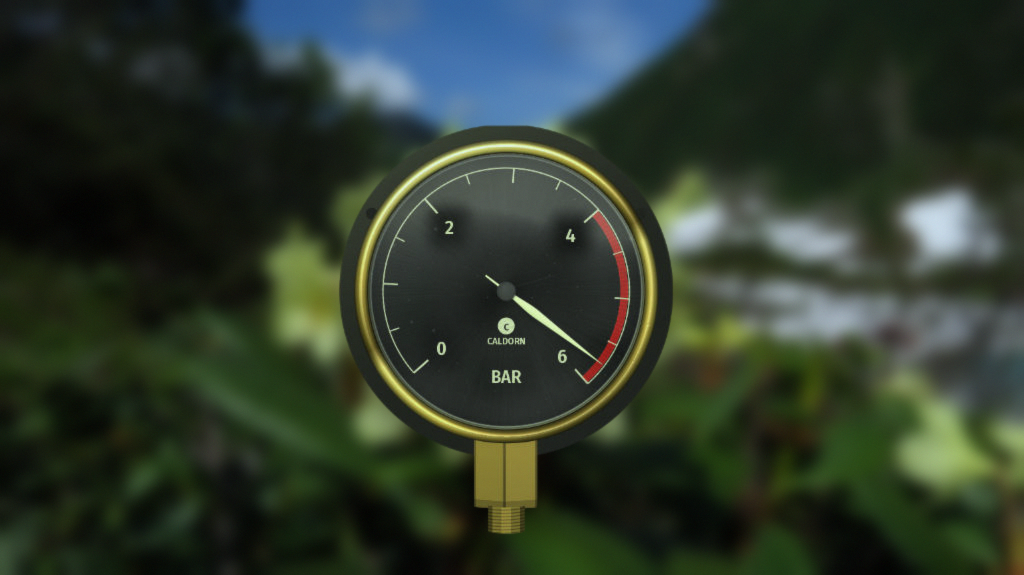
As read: {"value": 5.75, "unit": "bar"}
